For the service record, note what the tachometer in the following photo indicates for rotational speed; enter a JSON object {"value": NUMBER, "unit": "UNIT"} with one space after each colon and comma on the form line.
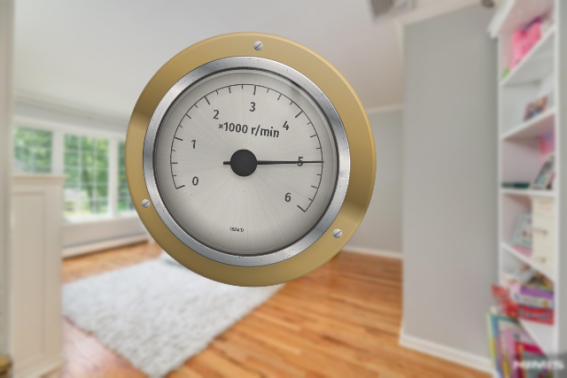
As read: {"value": 5000, "unit": "rpm"}
